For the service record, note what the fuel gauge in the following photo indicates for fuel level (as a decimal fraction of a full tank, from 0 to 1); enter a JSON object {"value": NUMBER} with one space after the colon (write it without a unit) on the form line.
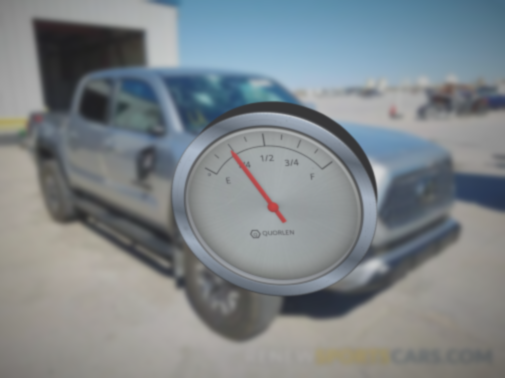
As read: {"value": 0.25}
